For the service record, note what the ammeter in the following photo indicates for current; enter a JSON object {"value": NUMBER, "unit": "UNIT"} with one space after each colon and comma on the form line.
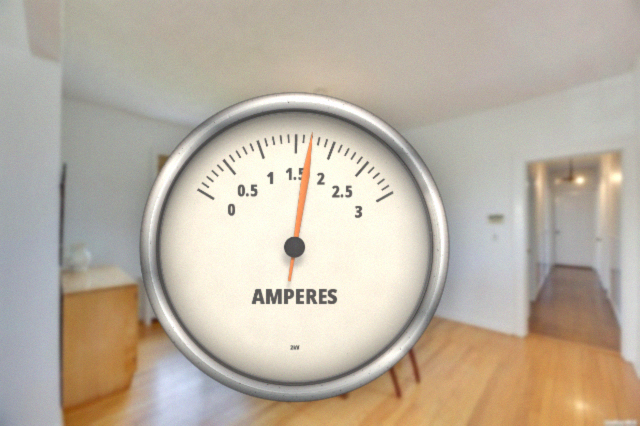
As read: {"value": 1.7, "unit": "A"}
